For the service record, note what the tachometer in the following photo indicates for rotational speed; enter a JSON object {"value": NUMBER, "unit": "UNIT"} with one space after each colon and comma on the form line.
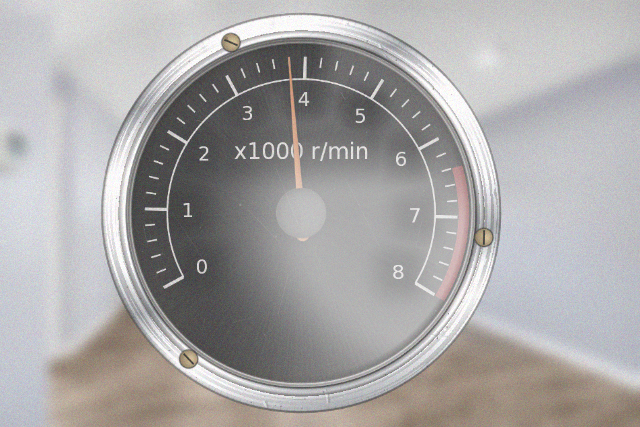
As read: {"value": 3800, "unit": "rpm"}
